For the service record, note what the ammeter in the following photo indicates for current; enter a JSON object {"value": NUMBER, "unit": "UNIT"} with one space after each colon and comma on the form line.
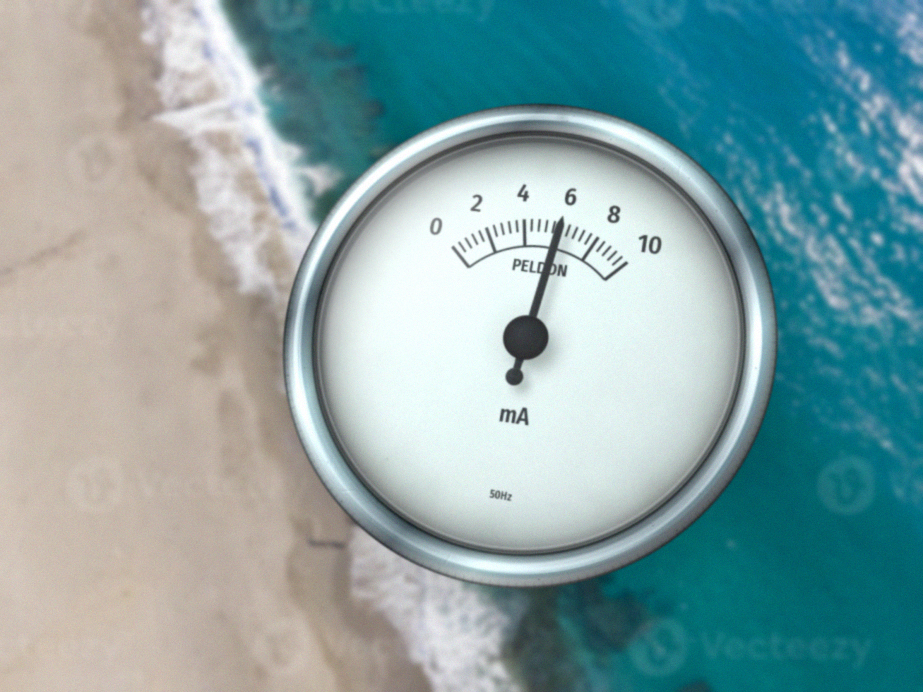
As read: {"value": 6, "unit": "mA"}
